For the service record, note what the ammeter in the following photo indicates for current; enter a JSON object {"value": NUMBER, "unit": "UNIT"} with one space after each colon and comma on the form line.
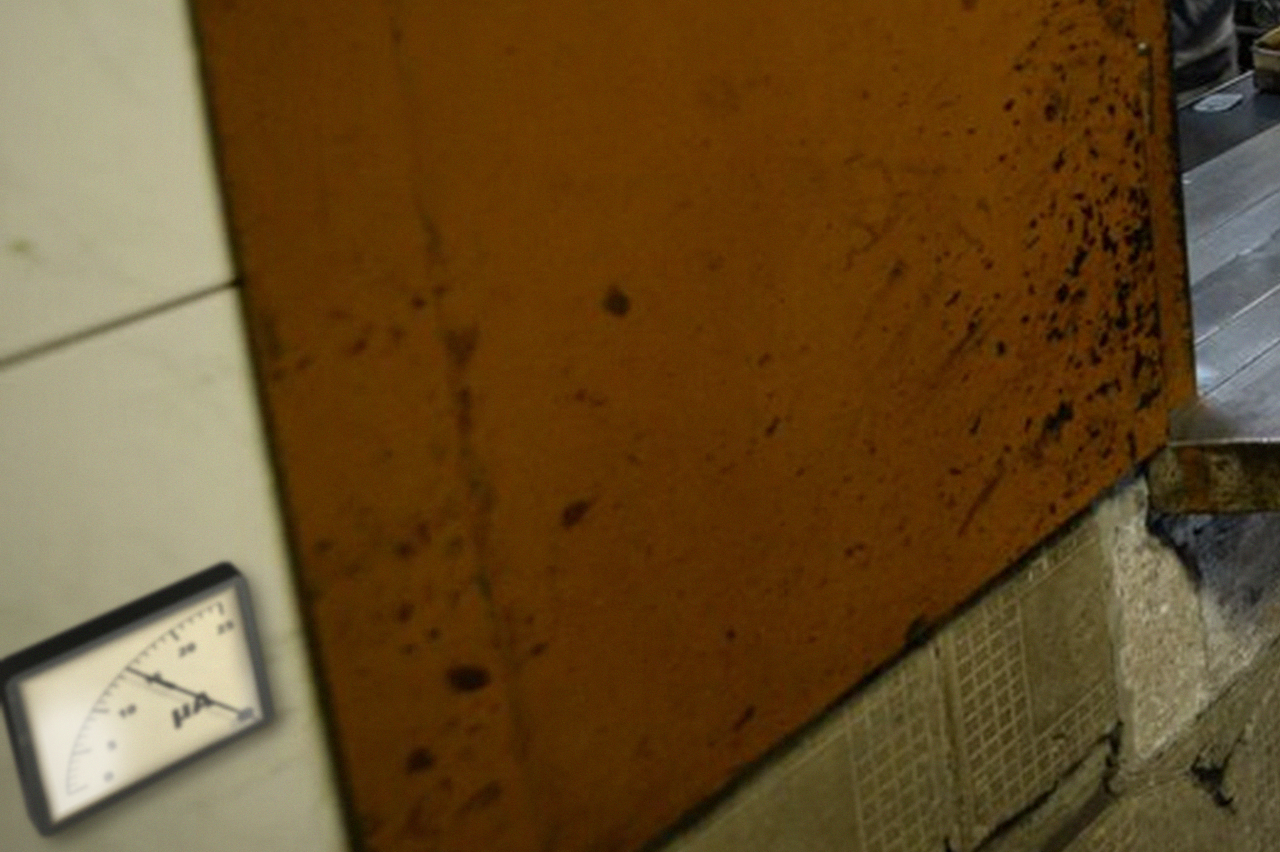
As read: {"value": 15, "unit": "µA"}
